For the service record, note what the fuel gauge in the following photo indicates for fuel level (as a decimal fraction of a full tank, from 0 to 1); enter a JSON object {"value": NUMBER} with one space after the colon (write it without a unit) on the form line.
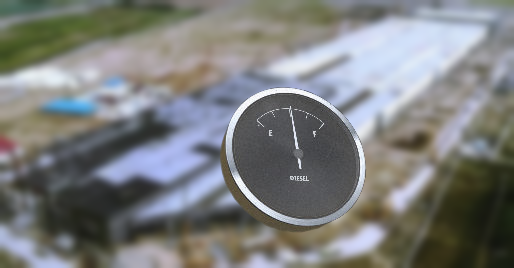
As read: {"value": 0.5}
